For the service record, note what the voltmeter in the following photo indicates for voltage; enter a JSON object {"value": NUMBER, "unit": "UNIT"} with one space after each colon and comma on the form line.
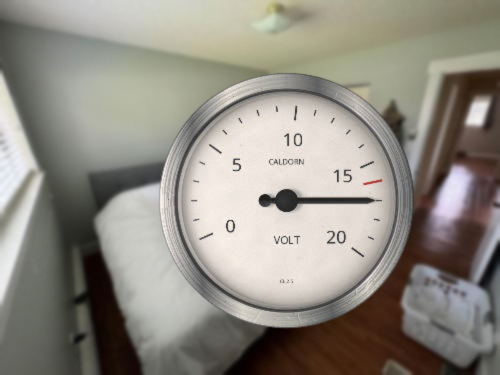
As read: {"value": 17, "unit": "V"}
